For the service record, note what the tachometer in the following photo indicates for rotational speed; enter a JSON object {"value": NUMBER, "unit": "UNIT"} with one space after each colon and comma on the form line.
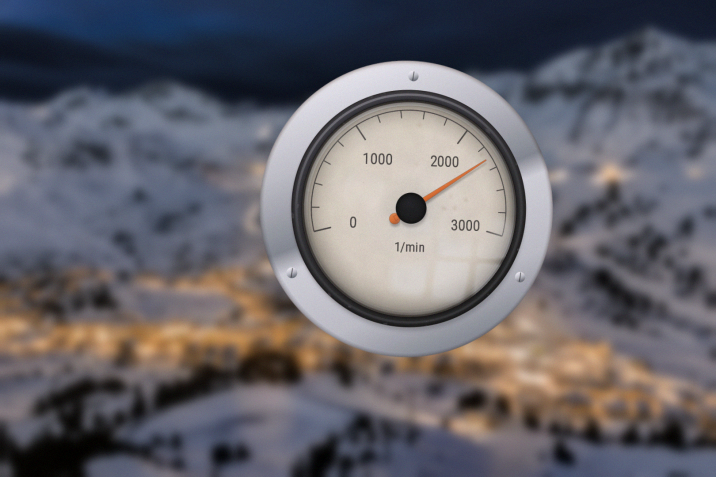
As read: {"value": 2300, "unit": "rpm"}
